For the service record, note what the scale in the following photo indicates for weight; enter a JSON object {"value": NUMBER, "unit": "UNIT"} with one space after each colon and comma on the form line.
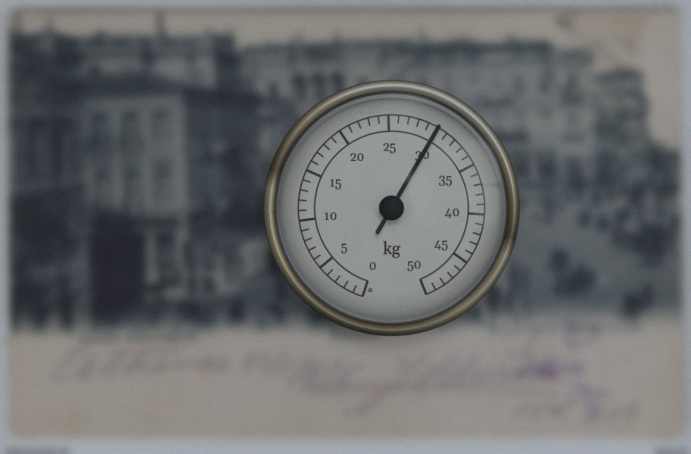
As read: {"value": 30, "unit": "kg"}
